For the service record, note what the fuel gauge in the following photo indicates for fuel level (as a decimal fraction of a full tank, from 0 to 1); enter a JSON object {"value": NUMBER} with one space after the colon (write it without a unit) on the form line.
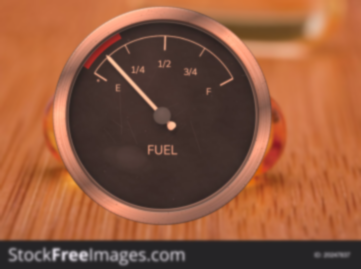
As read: {"value": 0.125}
